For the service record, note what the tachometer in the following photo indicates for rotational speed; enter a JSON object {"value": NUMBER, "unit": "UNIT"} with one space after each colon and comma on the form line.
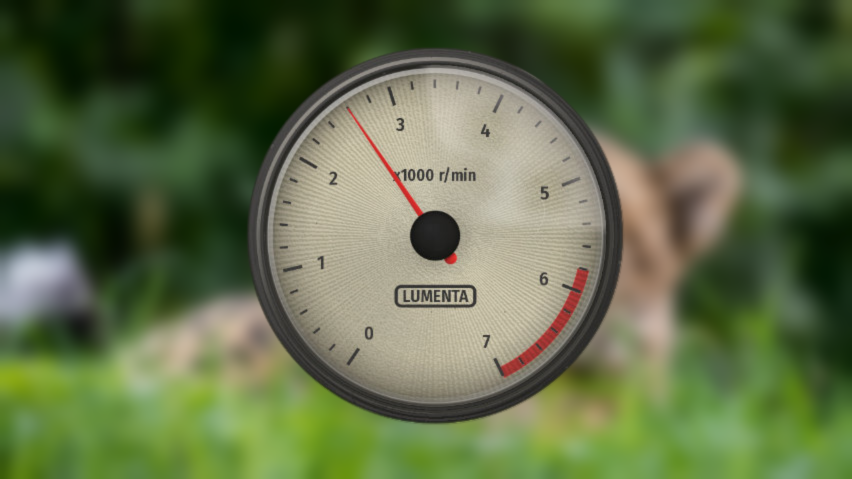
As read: {"value": 2600, "unit": "rpm"}
